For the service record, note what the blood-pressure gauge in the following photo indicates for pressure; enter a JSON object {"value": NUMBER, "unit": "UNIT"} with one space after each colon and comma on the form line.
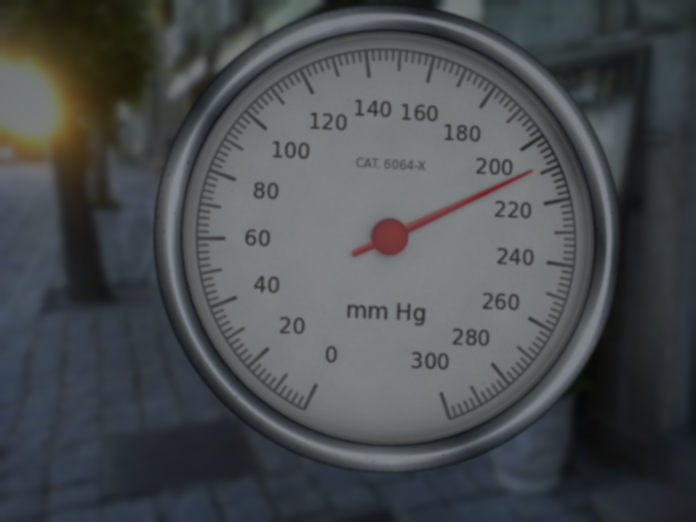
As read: {"value": 208, "unit": "mmHg"}
